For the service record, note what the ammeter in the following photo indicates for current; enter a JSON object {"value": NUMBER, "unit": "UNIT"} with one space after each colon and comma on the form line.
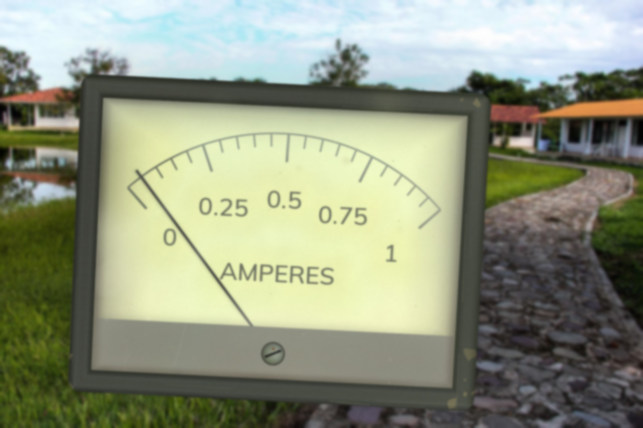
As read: {"value": 0.05, "unit": "A"}
